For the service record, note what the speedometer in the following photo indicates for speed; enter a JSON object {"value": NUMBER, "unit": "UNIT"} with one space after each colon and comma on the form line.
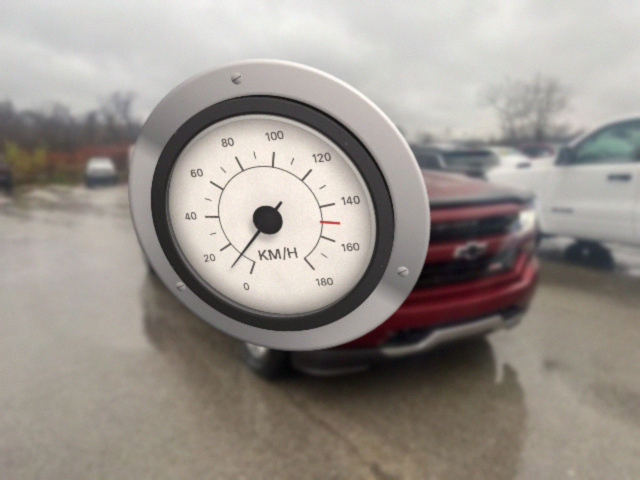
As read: {"value": 10, "unit": "km/h"}
